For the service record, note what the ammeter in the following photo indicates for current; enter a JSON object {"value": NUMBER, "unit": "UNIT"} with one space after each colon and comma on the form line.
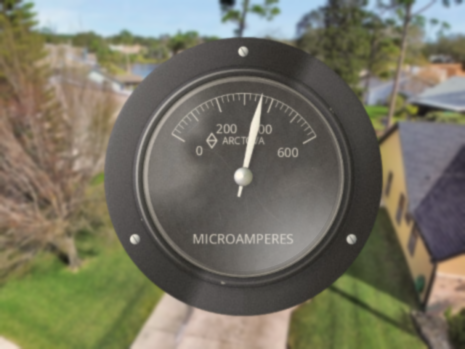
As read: {"value": 360, "unit": "µA"}
